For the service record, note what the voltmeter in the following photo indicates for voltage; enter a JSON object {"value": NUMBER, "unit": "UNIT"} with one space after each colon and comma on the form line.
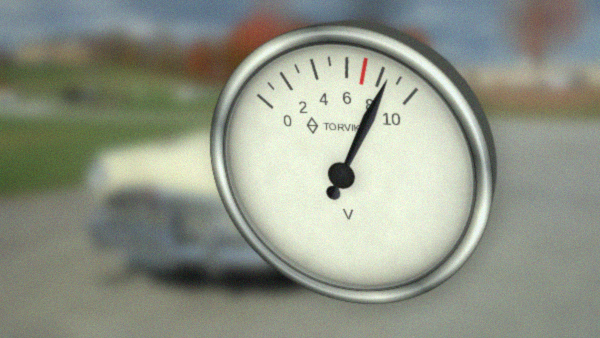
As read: {"value": 8.5, "unit": "V"}
